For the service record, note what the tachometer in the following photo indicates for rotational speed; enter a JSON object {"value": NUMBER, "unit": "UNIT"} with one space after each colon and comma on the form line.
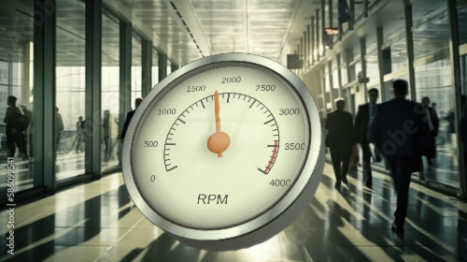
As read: {"value": 1800, "unit": "rpm"}
